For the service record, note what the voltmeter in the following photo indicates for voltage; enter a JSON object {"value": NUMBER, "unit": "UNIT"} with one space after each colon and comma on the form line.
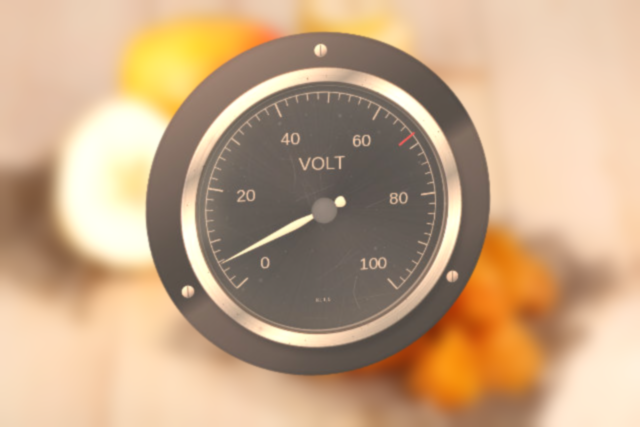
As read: {"value": 6, "unit": "V"}
